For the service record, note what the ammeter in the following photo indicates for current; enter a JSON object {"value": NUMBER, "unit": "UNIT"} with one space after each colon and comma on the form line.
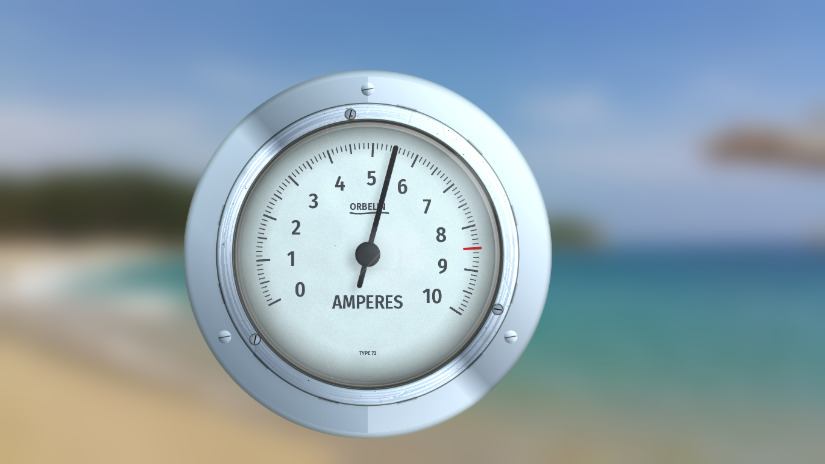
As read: {"value": 5.5, "unit": "A"}
